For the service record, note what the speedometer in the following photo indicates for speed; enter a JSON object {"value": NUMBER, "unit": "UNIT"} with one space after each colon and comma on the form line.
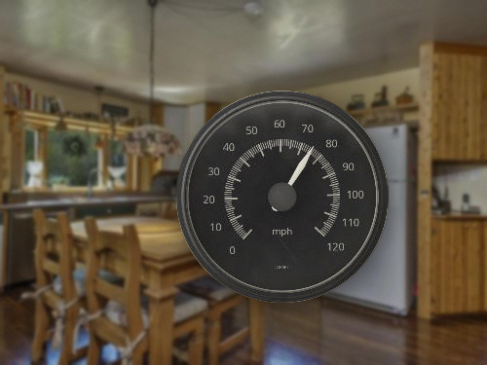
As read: {"value": 75, "unit": "mph"}
